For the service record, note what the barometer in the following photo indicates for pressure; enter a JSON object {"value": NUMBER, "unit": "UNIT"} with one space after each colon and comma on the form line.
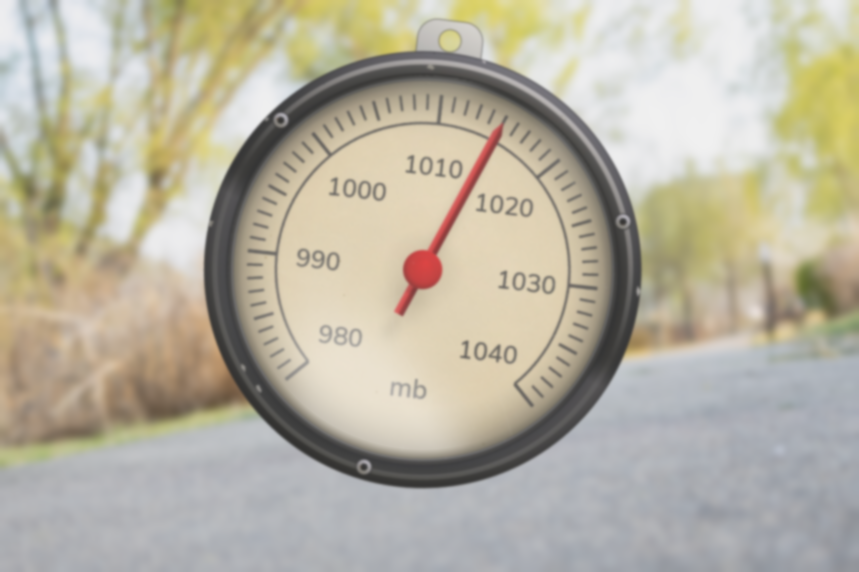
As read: {"value": 1015, "unit": "mbar"}
